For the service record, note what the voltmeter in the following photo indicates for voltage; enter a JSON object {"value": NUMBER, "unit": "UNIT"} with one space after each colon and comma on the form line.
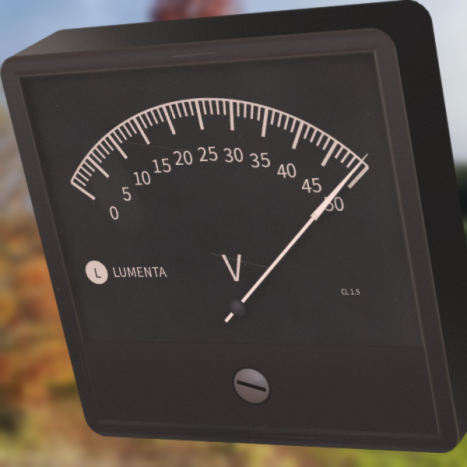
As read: {"value": 49, "unit": "V"}
